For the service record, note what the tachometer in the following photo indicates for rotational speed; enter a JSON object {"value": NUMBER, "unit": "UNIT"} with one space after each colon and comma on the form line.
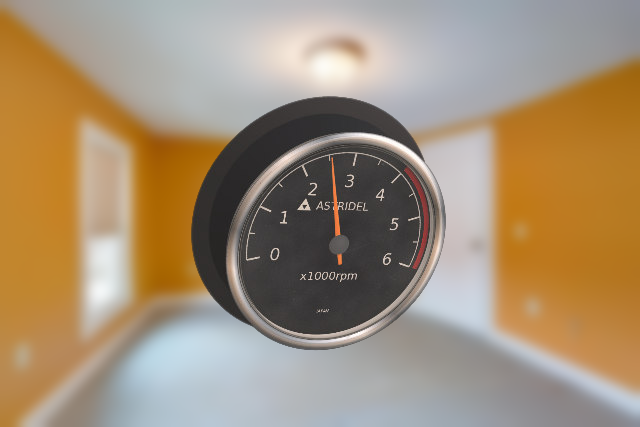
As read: {"value": 2500, "unit": "rpm"}
